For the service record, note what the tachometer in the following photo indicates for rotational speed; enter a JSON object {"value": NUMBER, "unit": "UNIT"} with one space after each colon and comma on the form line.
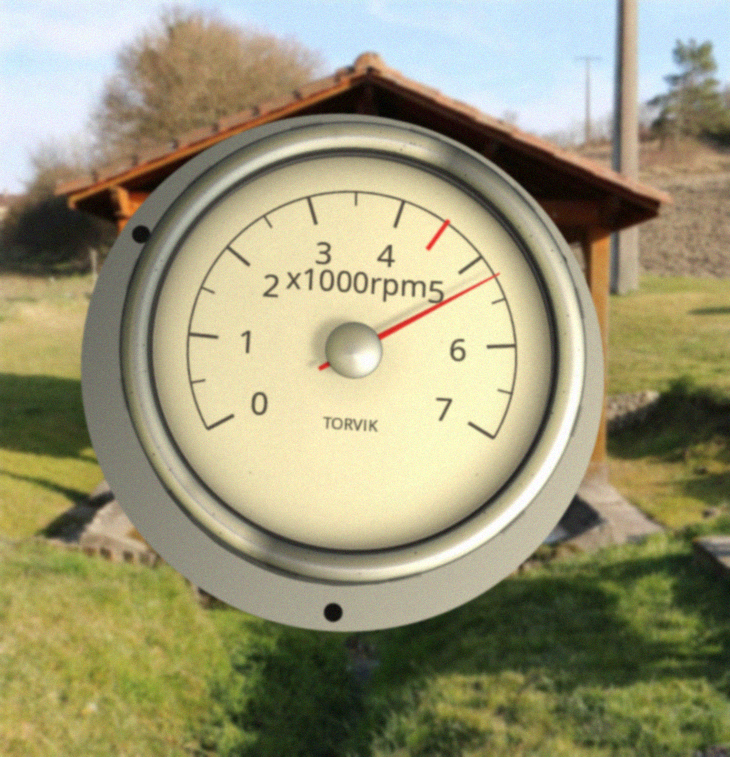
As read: {"value": 5250, "unit": "rpm"}
